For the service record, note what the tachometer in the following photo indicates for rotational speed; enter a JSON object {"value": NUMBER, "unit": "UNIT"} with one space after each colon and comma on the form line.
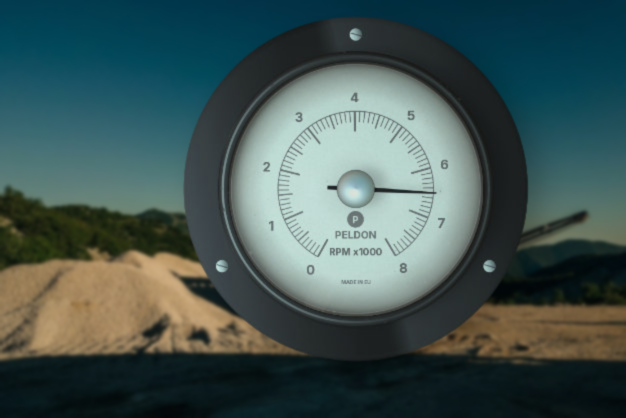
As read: {"value": 6500, "unit": "rpm"}
